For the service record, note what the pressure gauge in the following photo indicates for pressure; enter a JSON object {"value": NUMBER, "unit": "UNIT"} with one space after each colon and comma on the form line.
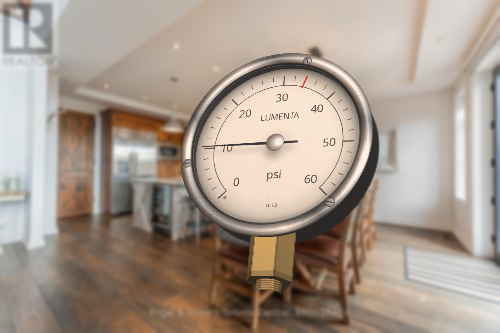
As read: {"value": 10, "unit": "psi"}
